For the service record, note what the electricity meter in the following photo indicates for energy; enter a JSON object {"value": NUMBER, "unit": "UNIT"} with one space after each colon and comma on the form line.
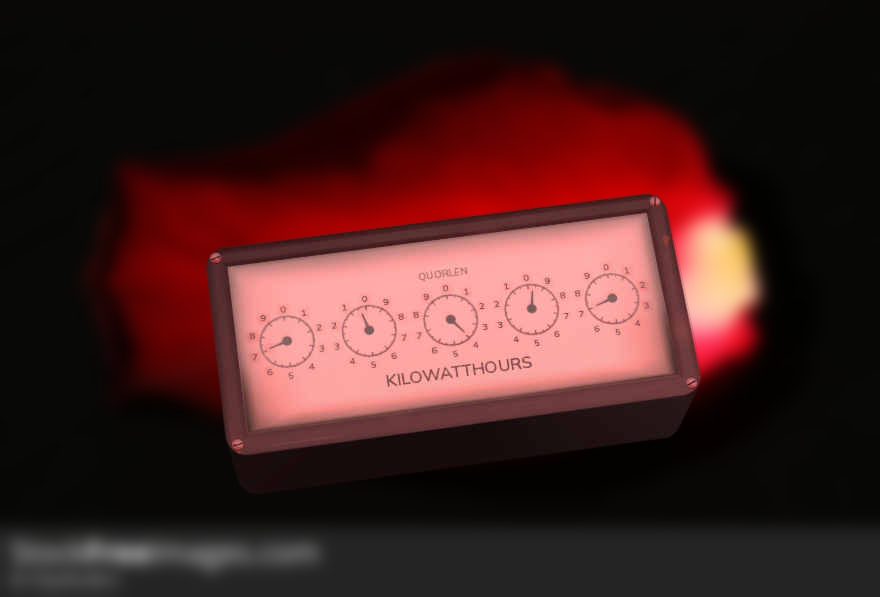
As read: {"value": 70397, "unit": "kWh"}
